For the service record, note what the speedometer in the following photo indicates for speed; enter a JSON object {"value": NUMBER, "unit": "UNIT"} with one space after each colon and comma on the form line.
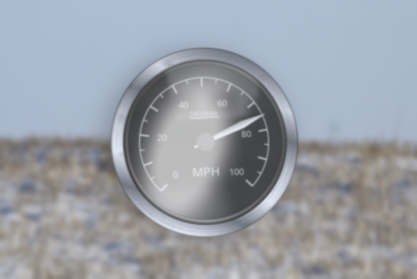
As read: {"value": 75, "unit": "mph"}
